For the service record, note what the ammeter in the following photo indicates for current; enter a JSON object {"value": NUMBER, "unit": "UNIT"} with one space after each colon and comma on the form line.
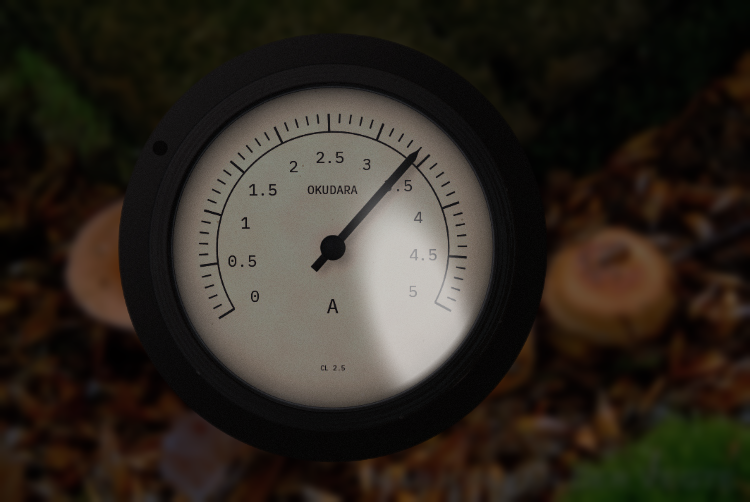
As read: {"value": 3.4, "unit": "A"}
